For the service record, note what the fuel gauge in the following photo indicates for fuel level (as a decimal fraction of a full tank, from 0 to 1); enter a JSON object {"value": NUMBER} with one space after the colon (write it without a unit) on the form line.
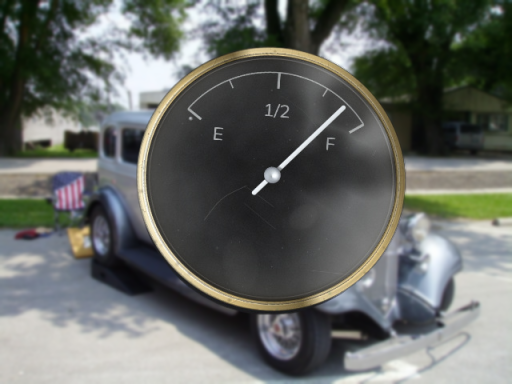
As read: {"value": 0.875}
